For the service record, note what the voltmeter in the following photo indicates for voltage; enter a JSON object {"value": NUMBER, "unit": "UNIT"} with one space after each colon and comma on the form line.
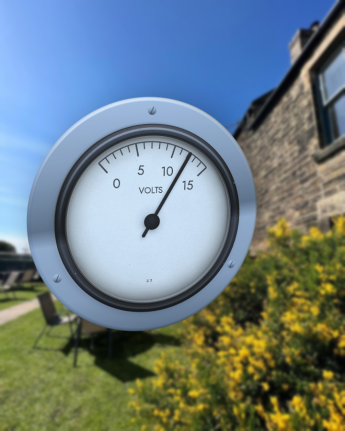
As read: {"value": 12, "unit": "V"}
